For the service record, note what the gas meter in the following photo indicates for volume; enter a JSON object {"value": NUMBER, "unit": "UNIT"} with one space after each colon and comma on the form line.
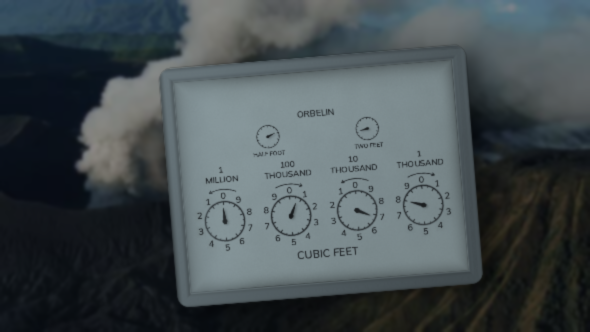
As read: {"value": 6800, "unit": "ft³"}
